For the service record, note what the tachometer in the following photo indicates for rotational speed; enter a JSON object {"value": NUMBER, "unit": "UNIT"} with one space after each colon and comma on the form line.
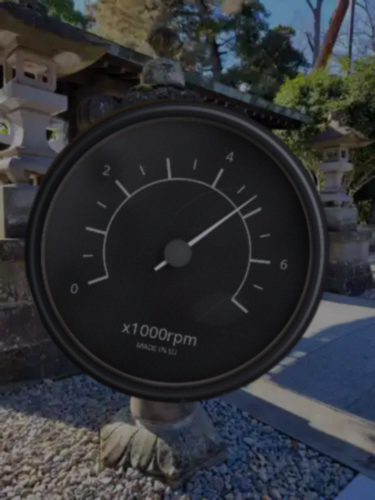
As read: {"value": 4750, "unit": "rpm"}
